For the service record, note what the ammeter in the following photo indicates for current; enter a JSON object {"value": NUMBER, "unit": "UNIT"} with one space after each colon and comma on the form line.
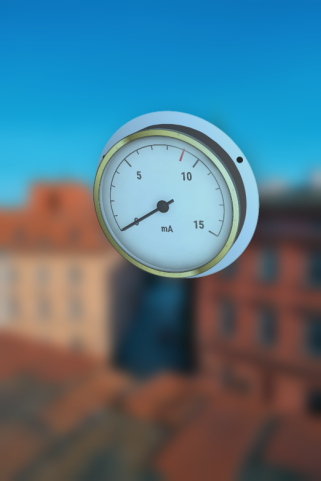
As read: {"value": 0, "unit": "mA"}
